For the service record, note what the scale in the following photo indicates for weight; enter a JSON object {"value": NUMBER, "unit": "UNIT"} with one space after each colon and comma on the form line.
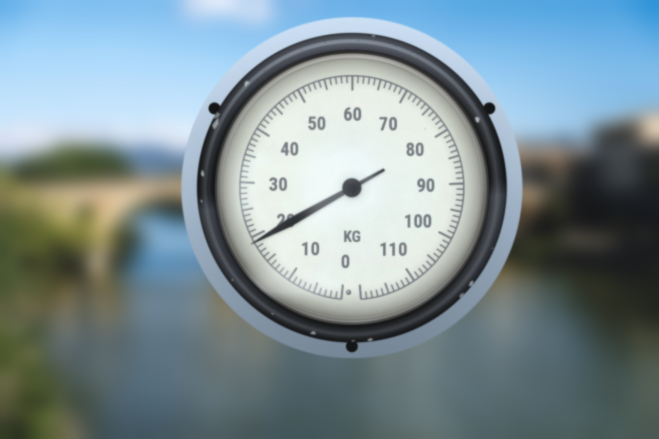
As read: {"value": 19, "unit": "kg"}
